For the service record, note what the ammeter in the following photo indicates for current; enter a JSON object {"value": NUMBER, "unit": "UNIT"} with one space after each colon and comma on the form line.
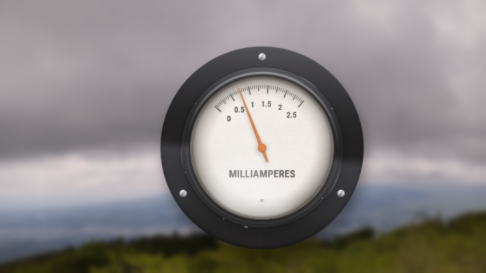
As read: {"value": 0.75, "unit": "mA"}
